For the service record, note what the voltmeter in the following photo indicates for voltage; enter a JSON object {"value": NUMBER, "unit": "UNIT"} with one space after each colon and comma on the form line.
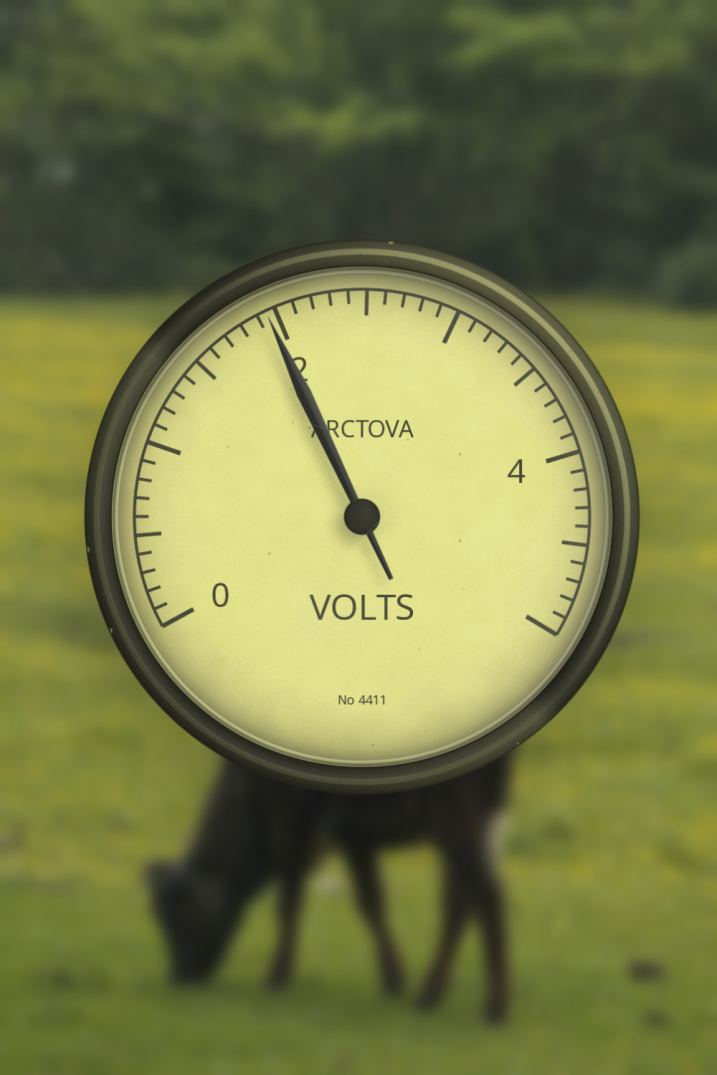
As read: {"value": 1.95, "unit": "V"}
